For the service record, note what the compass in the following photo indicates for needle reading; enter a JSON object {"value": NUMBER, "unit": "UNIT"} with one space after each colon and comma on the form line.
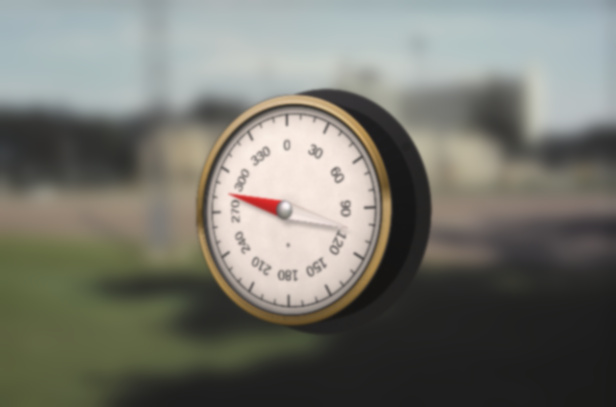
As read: {"value": 285, "unit": "°"}
